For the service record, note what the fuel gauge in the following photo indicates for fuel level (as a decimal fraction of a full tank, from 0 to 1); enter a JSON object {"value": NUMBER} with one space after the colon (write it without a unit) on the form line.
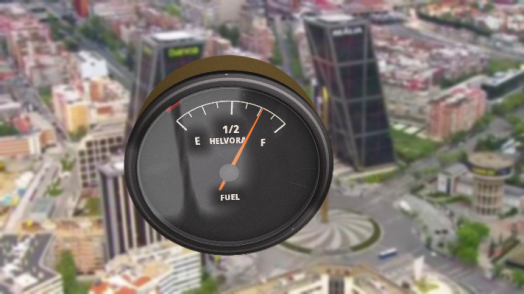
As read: {"value": 0.75}
